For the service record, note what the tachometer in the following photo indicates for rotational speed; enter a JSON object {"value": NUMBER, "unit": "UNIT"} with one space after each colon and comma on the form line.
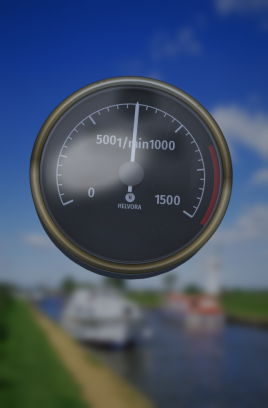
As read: {"value": 750, "unit": "rpm"}
